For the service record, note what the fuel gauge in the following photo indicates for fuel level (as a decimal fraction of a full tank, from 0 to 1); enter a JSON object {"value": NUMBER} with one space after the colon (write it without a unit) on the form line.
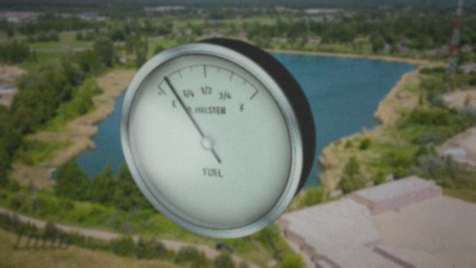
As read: {"value": 0.125}
